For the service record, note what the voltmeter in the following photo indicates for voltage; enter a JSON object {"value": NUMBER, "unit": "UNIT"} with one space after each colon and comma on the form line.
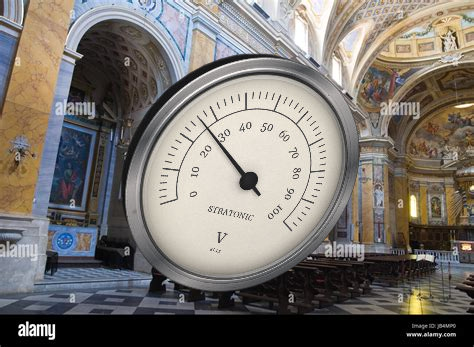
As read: {"value": 26, "unit": "V"}
